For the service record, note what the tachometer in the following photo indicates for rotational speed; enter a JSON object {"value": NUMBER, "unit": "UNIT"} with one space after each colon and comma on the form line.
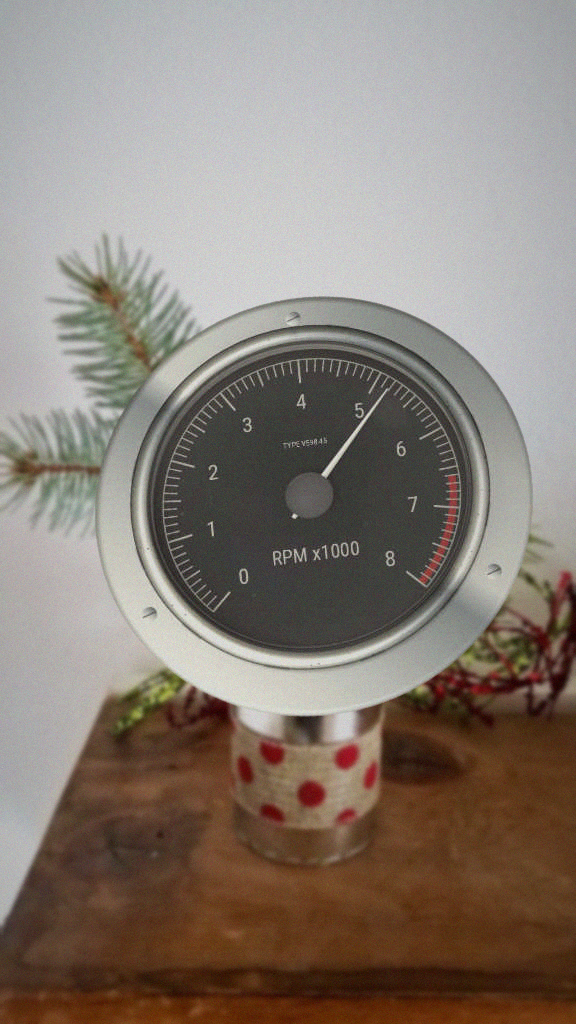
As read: {"value": 5200, "unit": "rpm"}
